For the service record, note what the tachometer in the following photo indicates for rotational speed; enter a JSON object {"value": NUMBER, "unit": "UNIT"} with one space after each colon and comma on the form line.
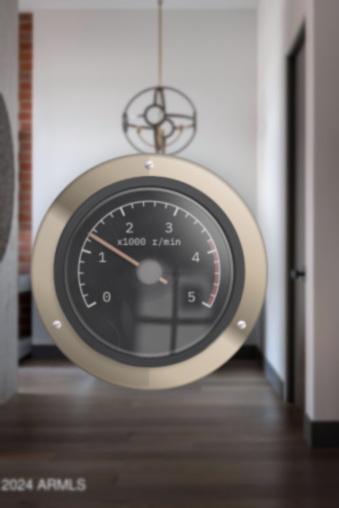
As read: {"value": 1300, "unit": "rpm"}
